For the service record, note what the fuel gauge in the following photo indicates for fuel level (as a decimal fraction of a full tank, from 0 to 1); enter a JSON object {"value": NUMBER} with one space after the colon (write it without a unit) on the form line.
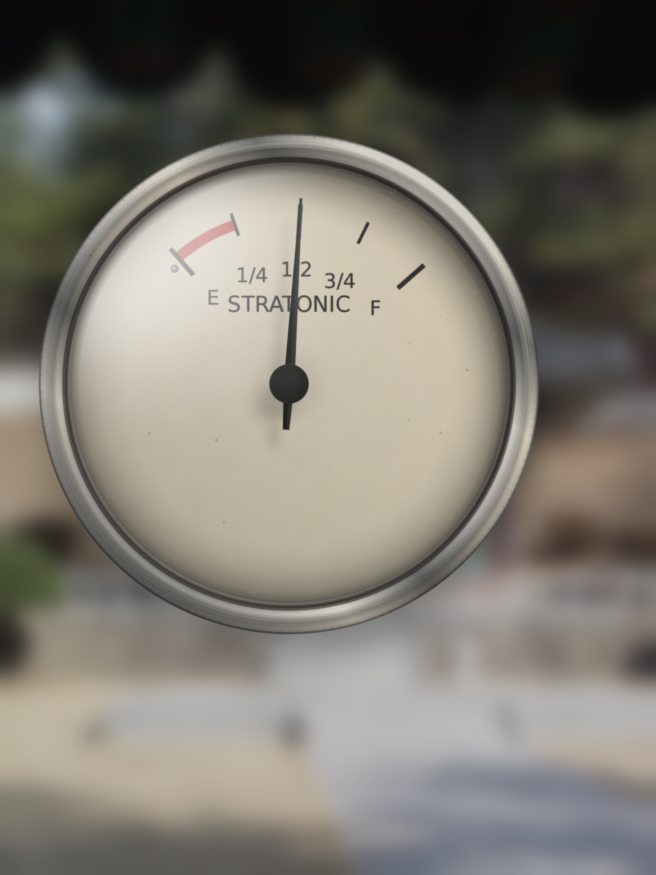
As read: {"value": 0.5}
